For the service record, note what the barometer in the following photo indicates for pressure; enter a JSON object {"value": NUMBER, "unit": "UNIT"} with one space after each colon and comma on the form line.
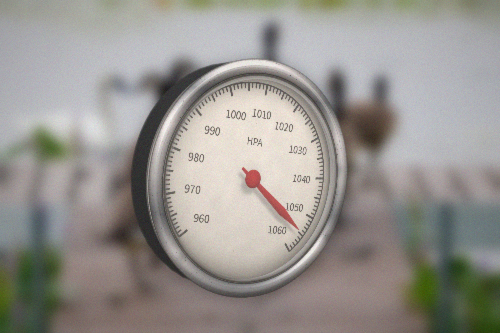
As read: {"value": 1055, "unit": "hPa"}
